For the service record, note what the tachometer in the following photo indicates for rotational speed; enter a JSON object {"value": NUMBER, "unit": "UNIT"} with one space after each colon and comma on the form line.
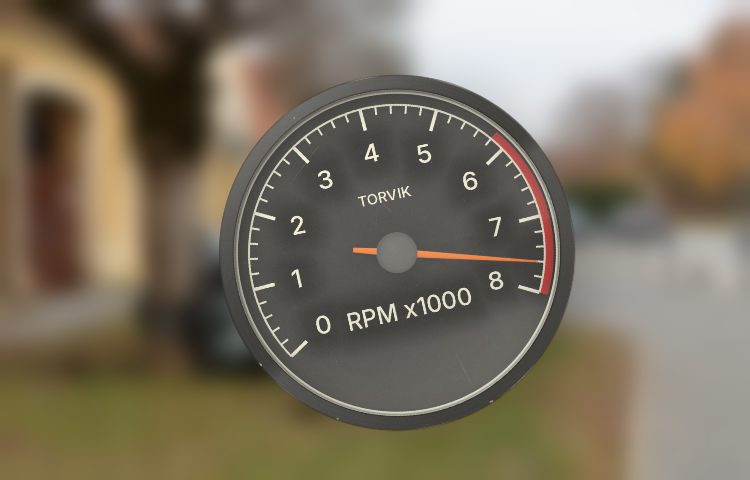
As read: {"value": 7600, "unit": "rpm"}
